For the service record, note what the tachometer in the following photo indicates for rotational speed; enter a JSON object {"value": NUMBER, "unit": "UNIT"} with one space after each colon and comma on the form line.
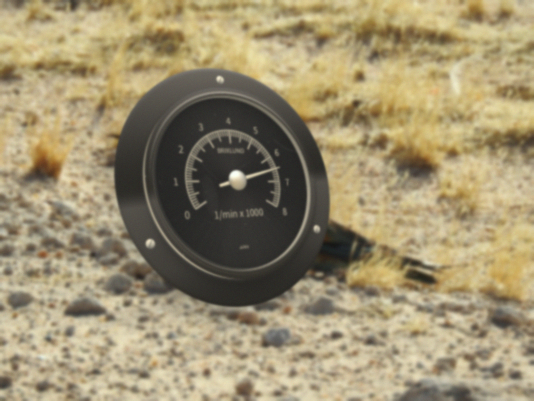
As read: {"value": 6500, "unit": "rpm"}
